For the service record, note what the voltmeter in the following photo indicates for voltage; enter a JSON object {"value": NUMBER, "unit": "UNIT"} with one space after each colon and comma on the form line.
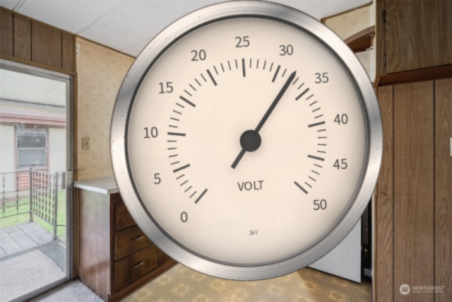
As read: {"value": 32, "unit": "V"}
